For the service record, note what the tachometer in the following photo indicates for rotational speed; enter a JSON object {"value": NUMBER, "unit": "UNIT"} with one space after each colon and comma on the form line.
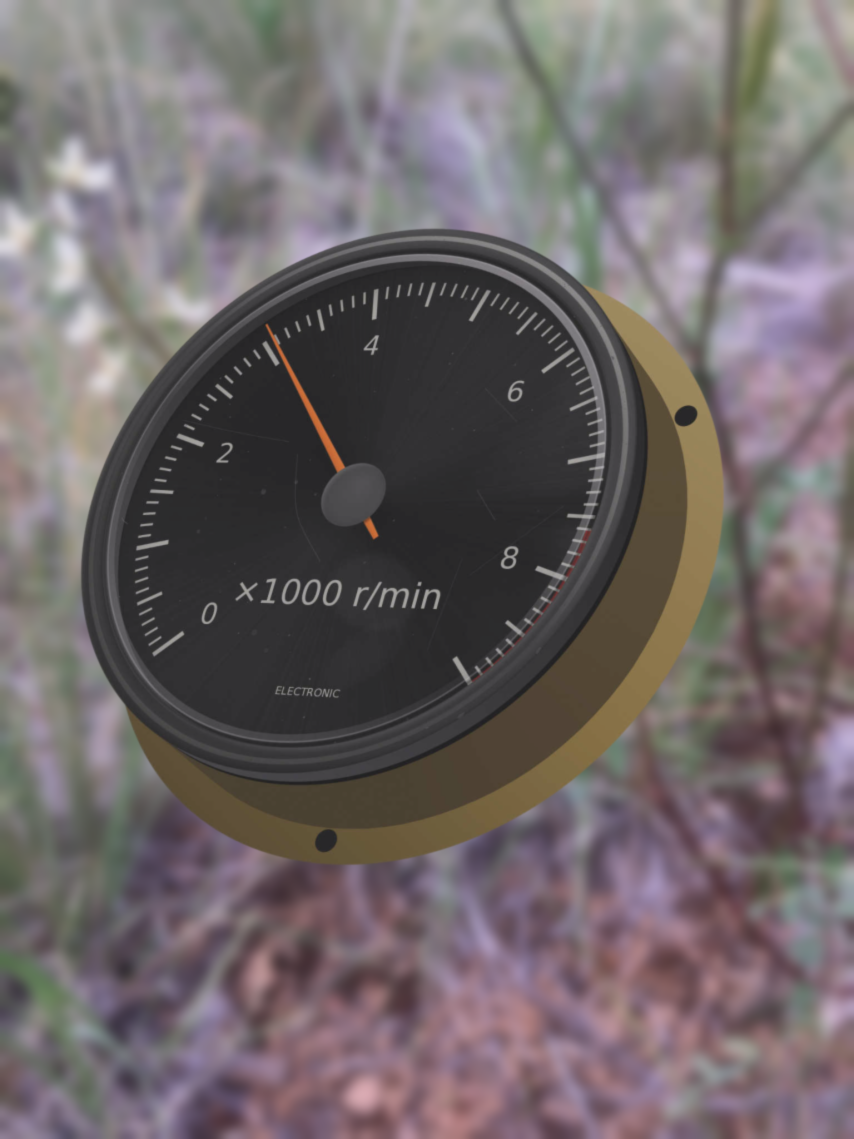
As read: {"value": 3100, "unit": "rpm"}
